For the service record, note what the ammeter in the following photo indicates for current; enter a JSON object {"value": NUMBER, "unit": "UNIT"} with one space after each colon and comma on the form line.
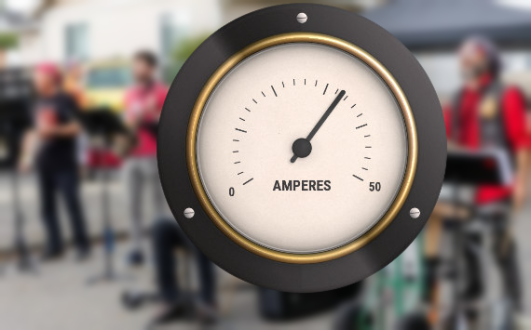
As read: {"value": 33, "unit": "A"}
